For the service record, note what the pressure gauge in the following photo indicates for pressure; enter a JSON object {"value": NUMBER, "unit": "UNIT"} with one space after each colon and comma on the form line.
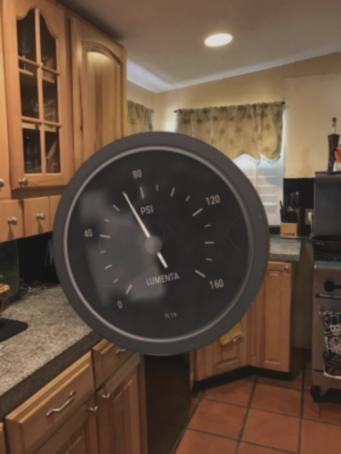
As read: {"value": 70, "unit": "psi"}
